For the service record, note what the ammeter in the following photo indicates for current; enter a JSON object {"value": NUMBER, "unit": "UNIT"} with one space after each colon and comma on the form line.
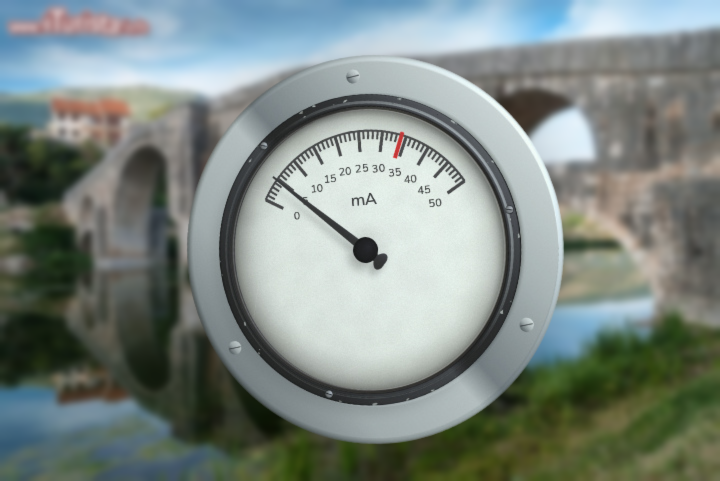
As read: {"value": 5, "unit": "mA"}
